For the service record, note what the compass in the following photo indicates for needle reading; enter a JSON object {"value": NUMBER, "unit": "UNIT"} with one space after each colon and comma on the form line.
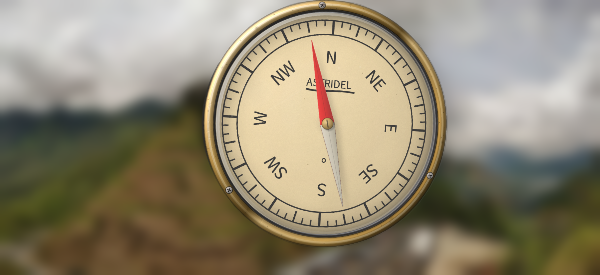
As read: {"value": 345, "unit": "°"}
